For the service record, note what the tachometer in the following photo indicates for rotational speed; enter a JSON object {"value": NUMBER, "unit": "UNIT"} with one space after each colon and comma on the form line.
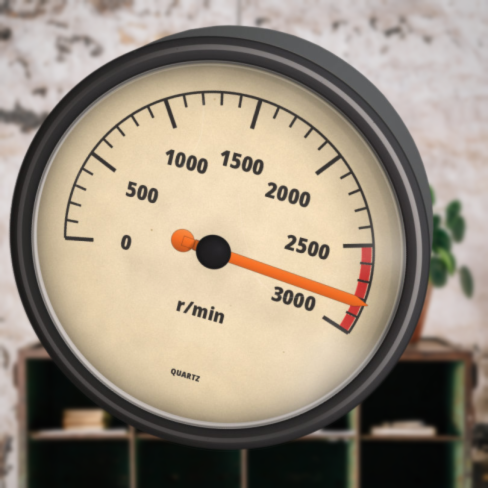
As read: {"value": 2800, "unit": "rpm"}
